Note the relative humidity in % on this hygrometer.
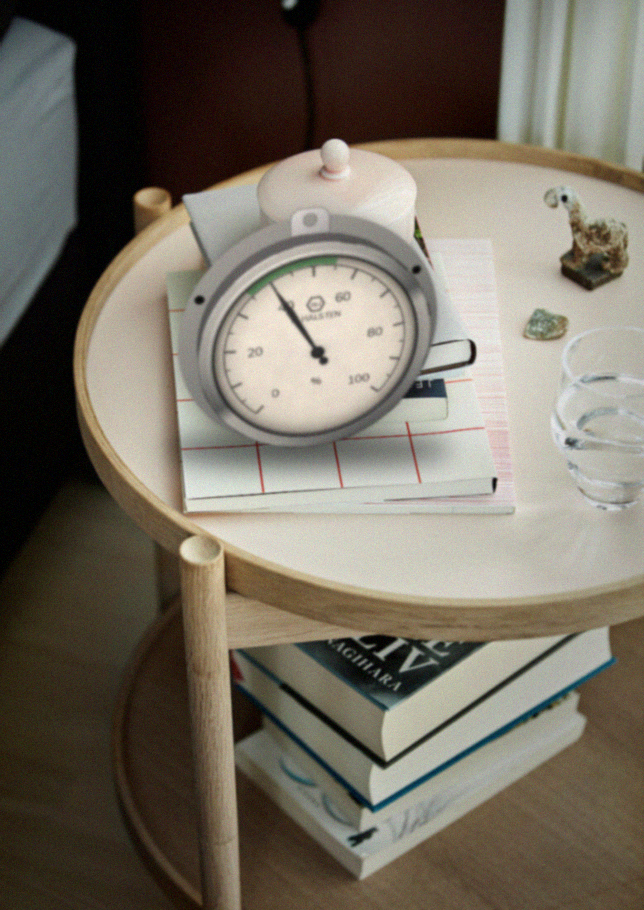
40 %
